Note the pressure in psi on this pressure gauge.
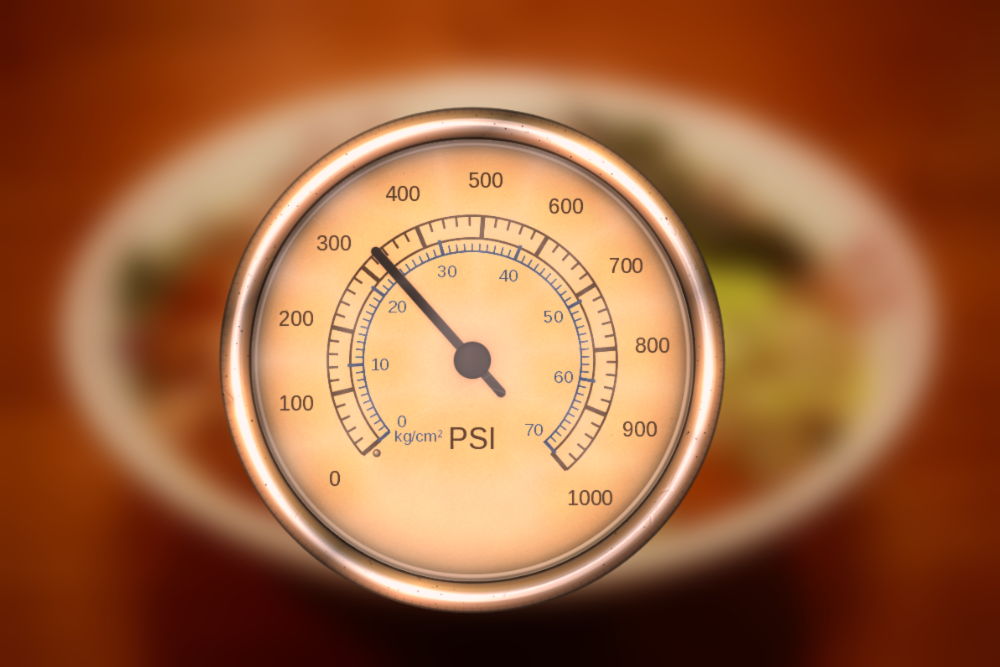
330 psi
